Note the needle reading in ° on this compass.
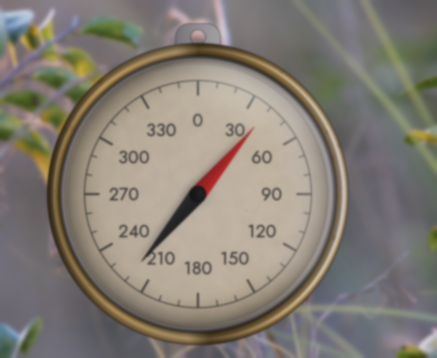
40 °
